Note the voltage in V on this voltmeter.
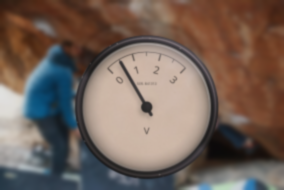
0.5 V
